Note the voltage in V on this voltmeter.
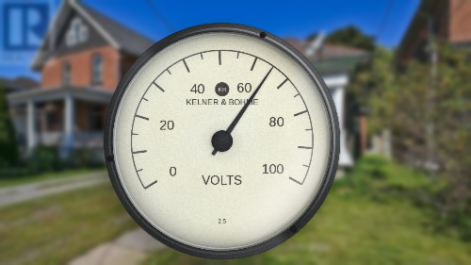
65 V
